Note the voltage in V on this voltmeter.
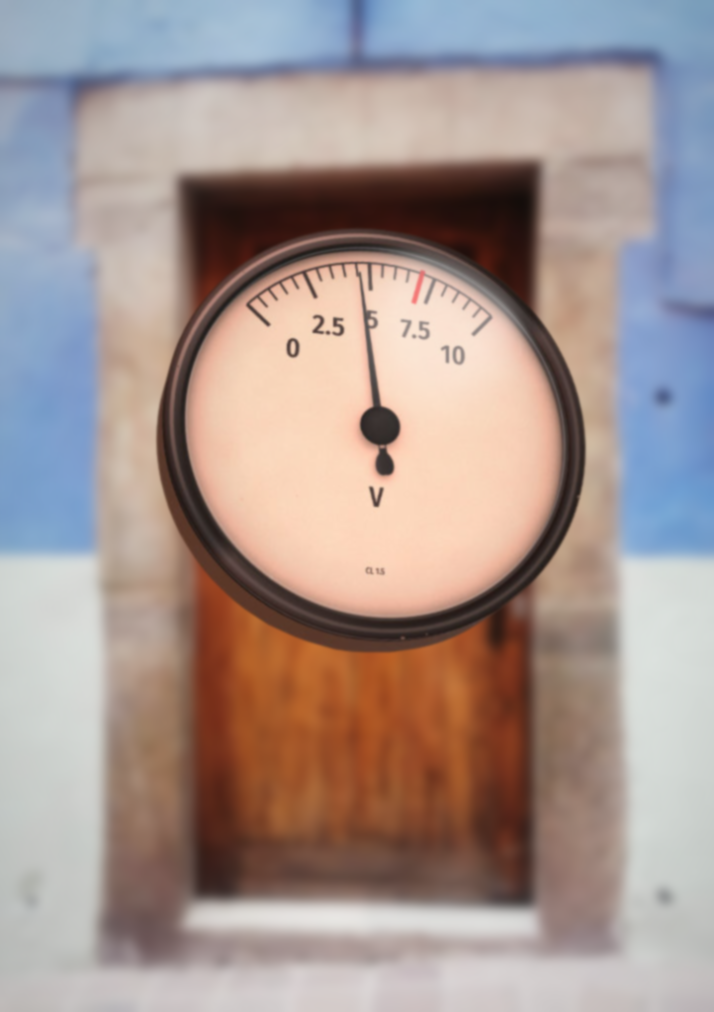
4.5 V
